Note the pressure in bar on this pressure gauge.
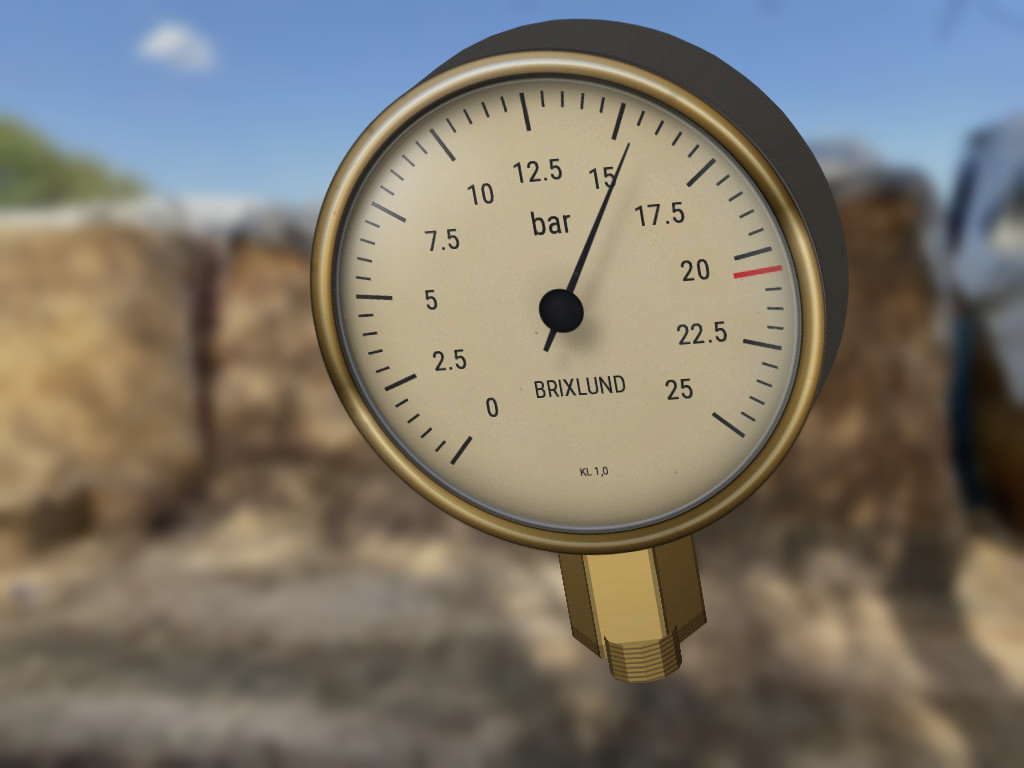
15.5 bar
